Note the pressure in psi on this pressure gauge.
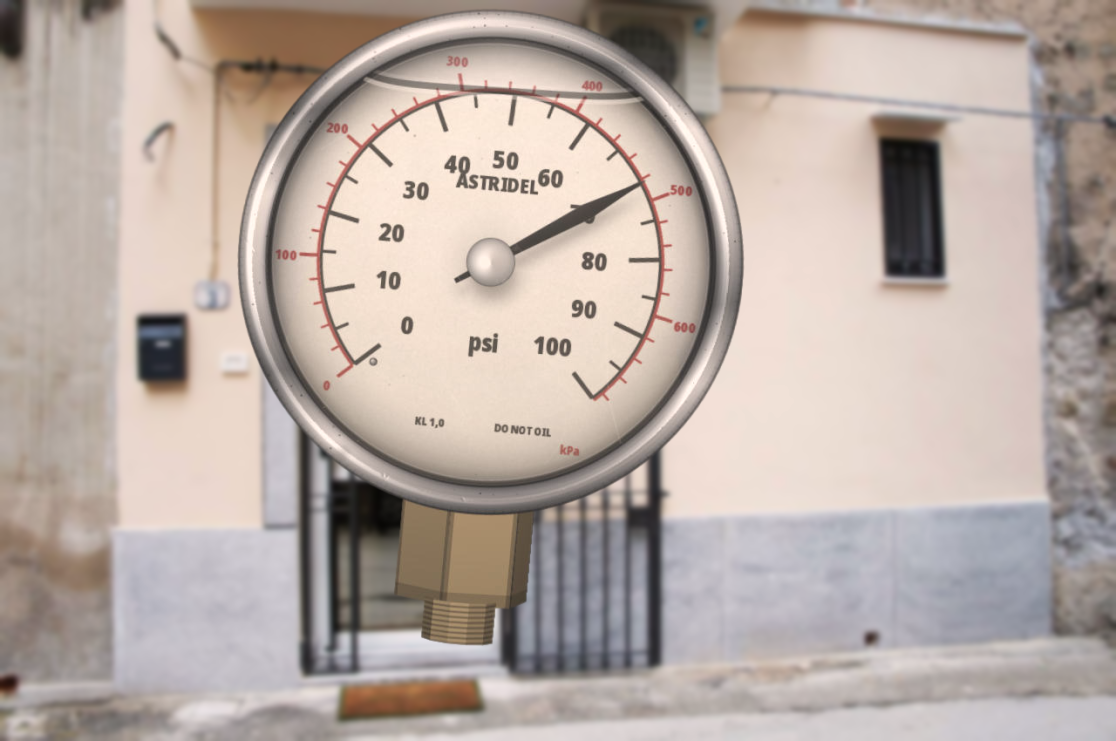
70 psi
